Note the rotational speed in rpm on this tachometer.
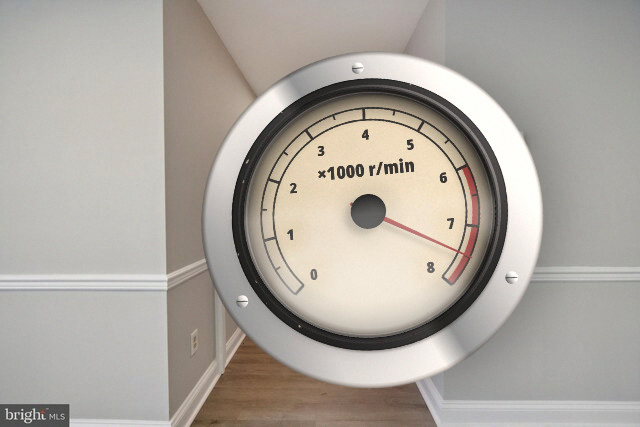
7500 rpm
